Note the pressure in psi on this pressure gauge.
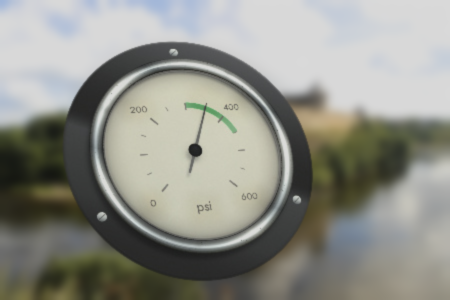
350 psi
